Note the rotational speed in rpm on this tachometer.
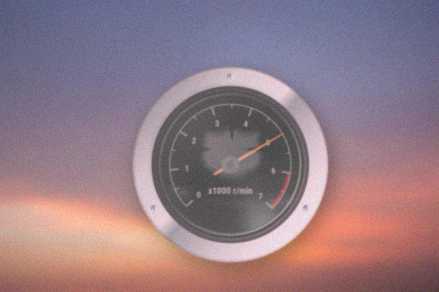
5000 rpm
